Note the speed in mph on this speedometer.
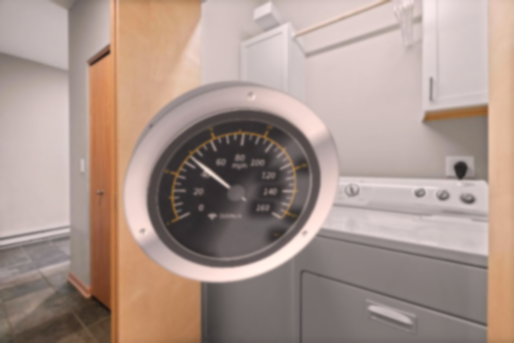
45 mph
